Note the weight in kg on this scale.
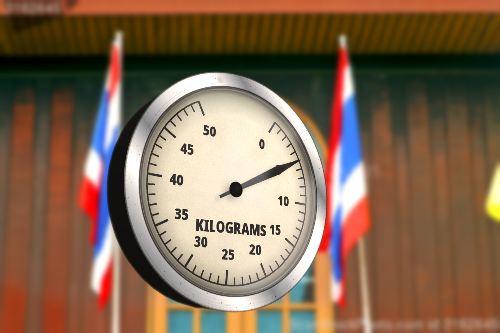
5 kg
